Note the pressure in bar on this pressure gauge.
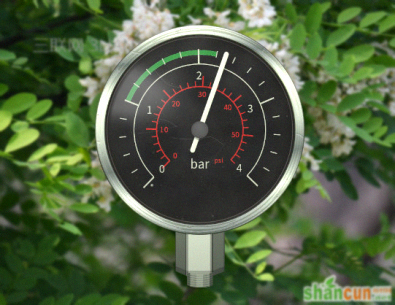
2.3 bar
